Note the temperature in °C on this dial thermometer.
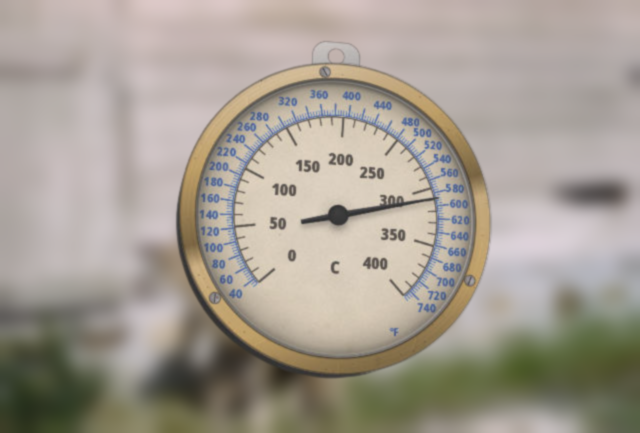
310 °C
